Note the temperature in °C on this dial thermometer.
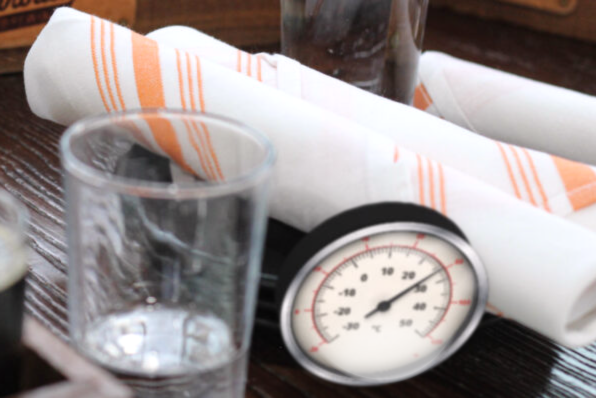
25 °C
